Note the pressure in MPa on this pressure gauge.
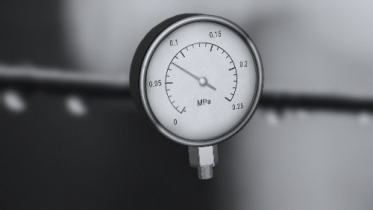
0.08 MPa
